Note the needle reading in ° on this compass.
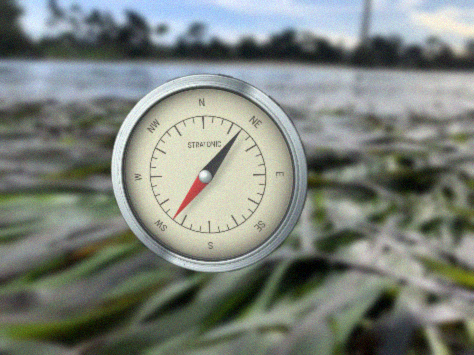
220 °
